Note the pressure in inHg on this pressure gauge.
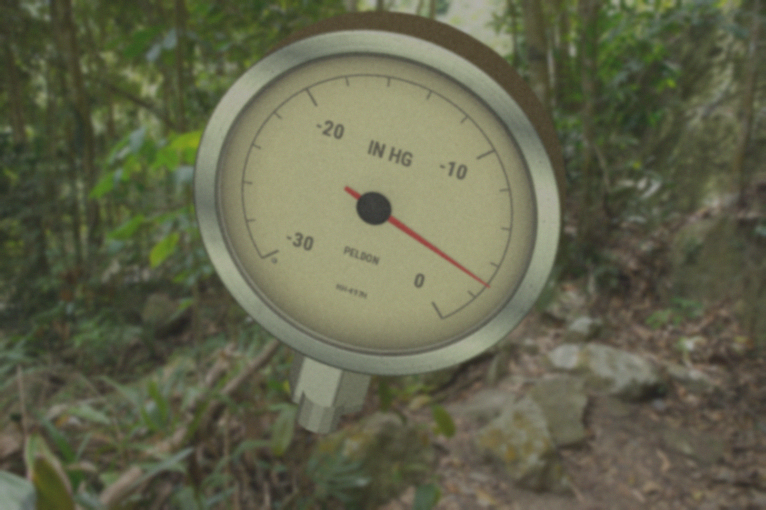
-3 inHg
